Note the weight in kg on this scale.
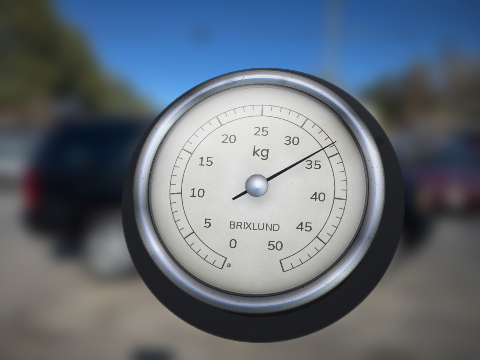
34 kg
